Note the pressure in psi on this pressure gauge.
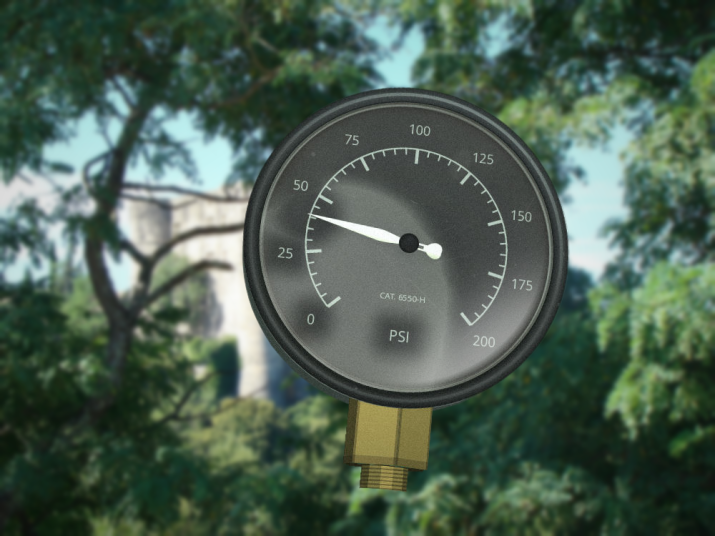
40 psi
